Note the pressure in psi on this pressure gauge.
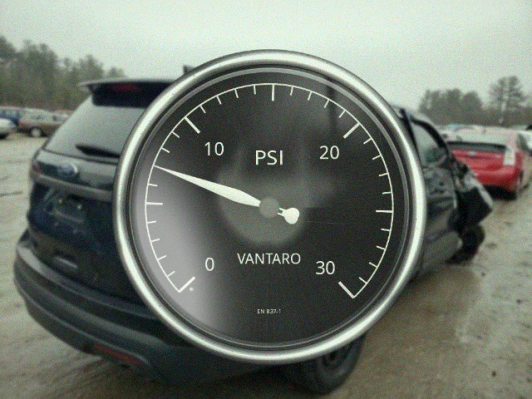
7 psi
